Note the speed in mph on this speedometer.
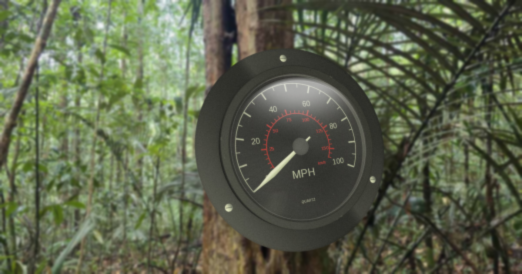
0 mph
